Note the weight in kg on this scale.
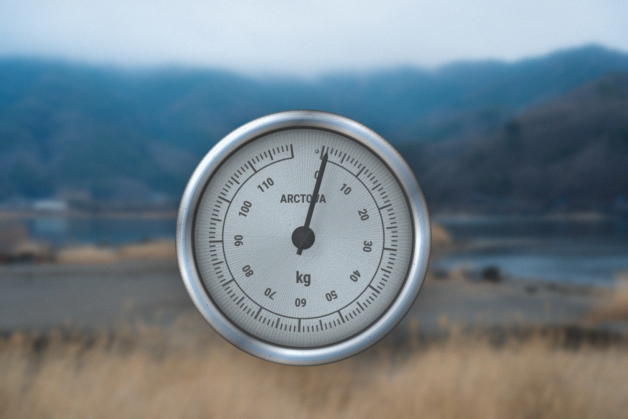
1 kg
